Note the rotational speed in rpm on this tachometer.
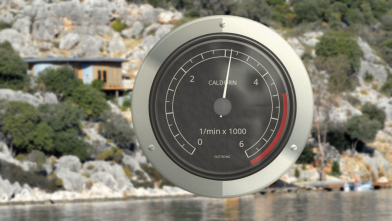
3125 rpm
